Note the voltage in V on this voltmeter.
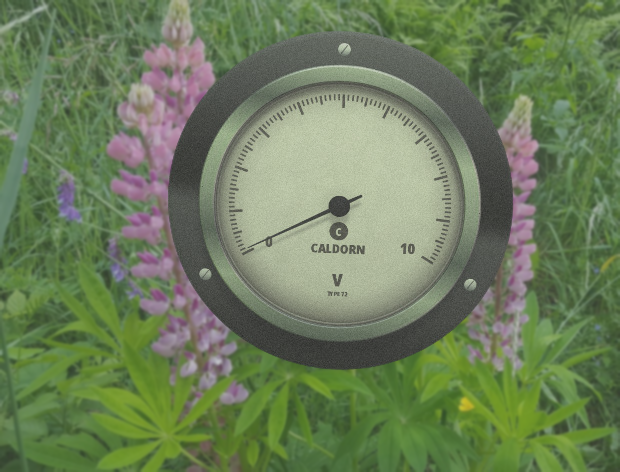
0.1 V
